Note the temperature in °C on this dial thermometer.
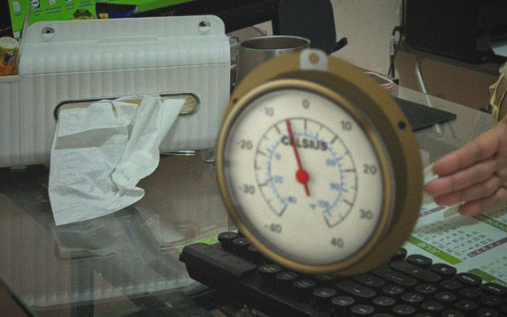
-5 °C
